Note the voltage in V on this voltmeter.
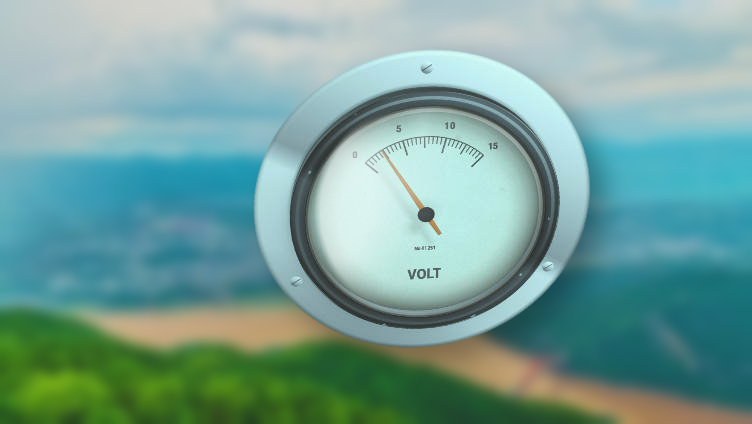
2.5 V
